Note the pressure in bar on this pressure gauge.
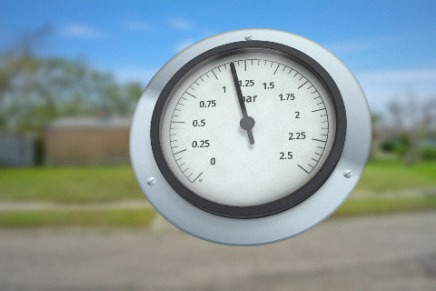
1.15 bar
